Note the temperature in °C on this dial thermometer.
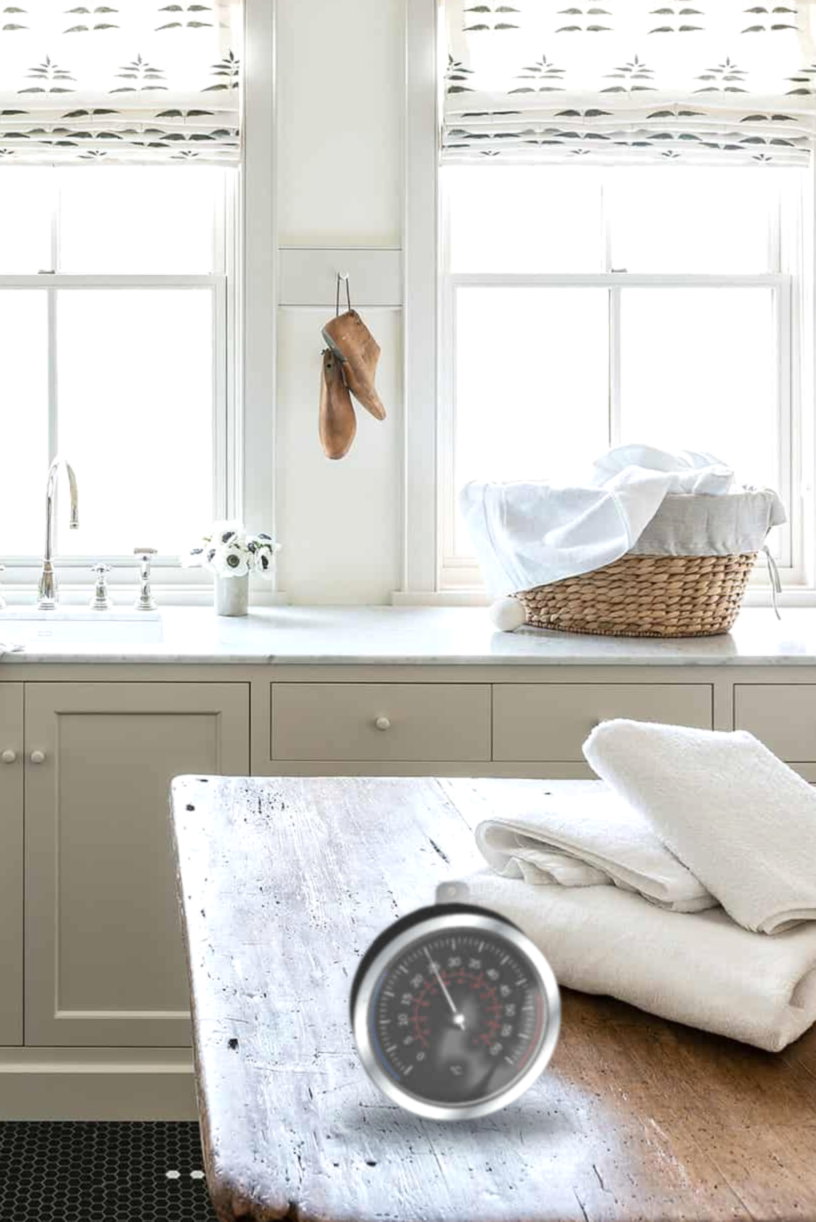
25 °C
